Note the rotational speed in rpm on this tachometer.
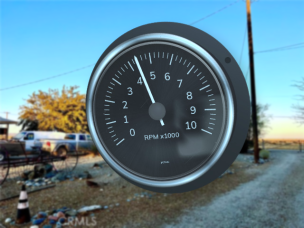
4400 rpm
